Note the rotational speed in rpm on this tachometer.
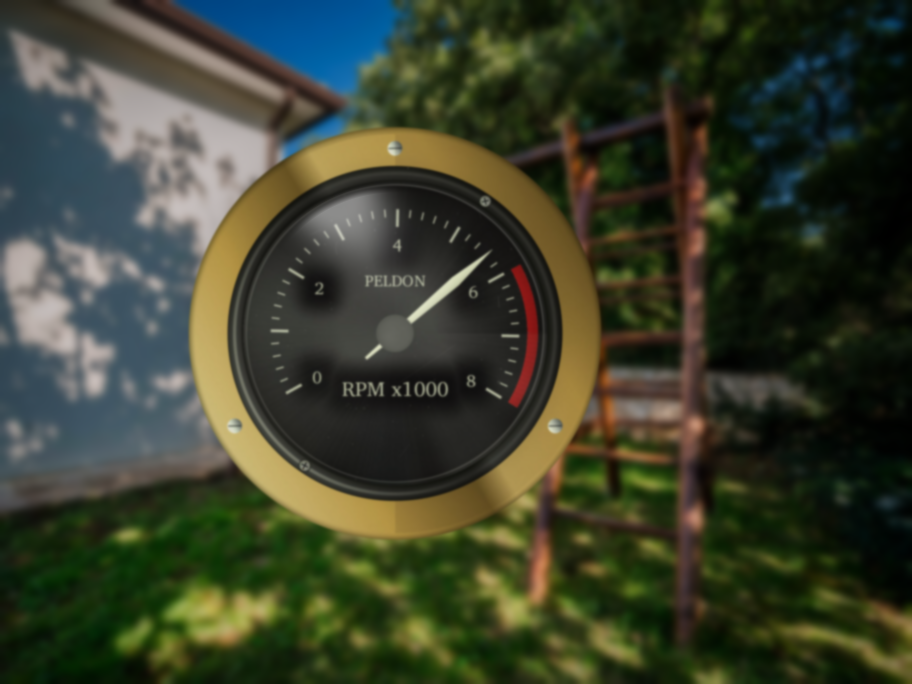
5600 rpm
